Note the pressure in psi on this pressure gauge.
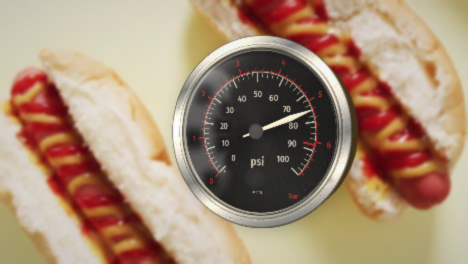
76 psi
